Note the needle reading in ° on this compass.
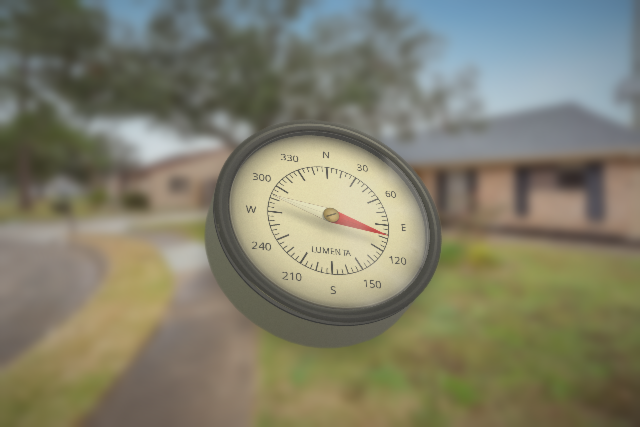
105 °
